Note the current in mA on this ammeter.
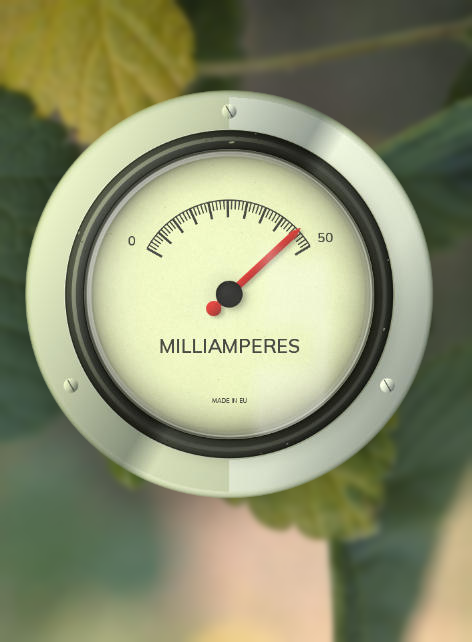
45 mA
